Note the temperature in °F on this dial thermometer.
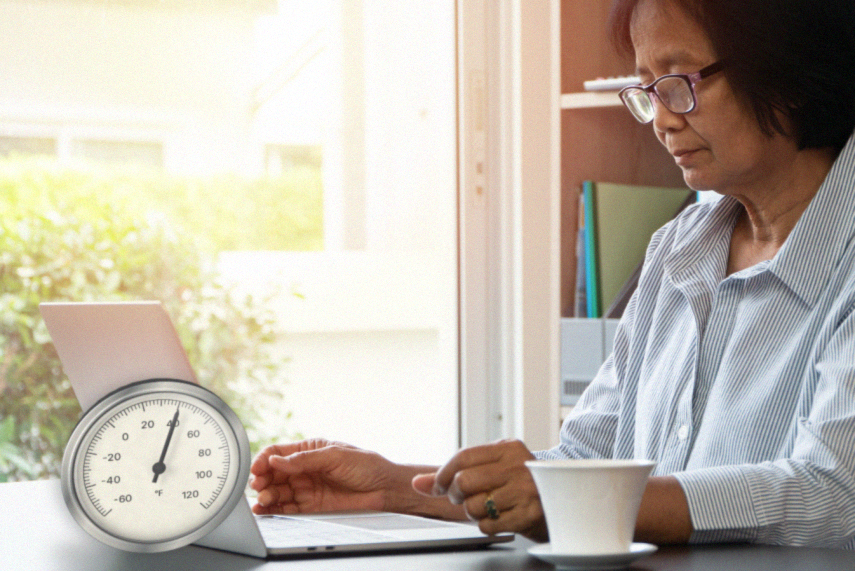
40 °F
